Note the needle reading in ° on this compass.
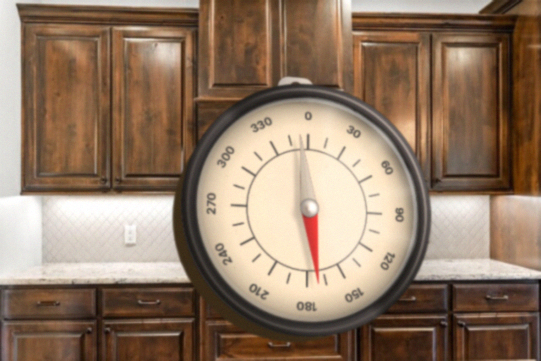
172.5 °
